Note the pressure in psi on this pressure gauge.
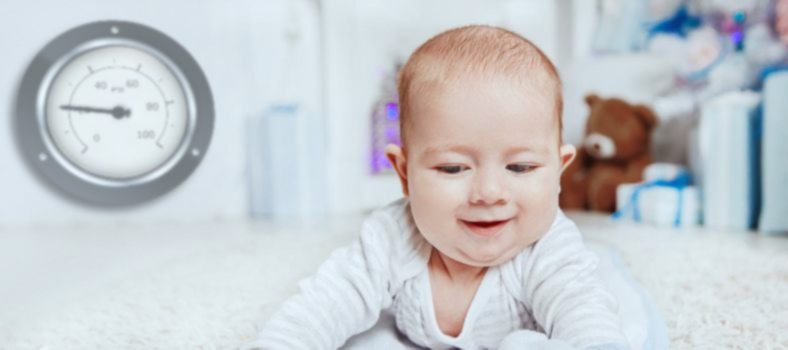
20 psi
